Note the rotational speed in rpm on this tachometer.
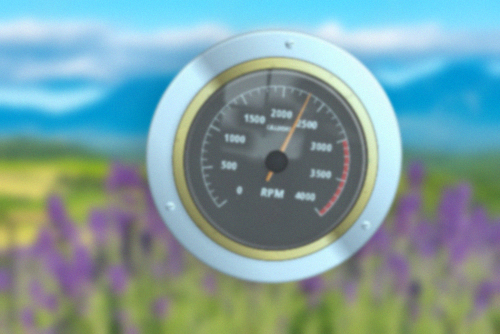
2300 rpm
